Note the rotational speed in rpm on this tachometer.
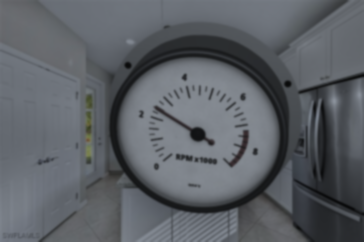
2500 rpm
